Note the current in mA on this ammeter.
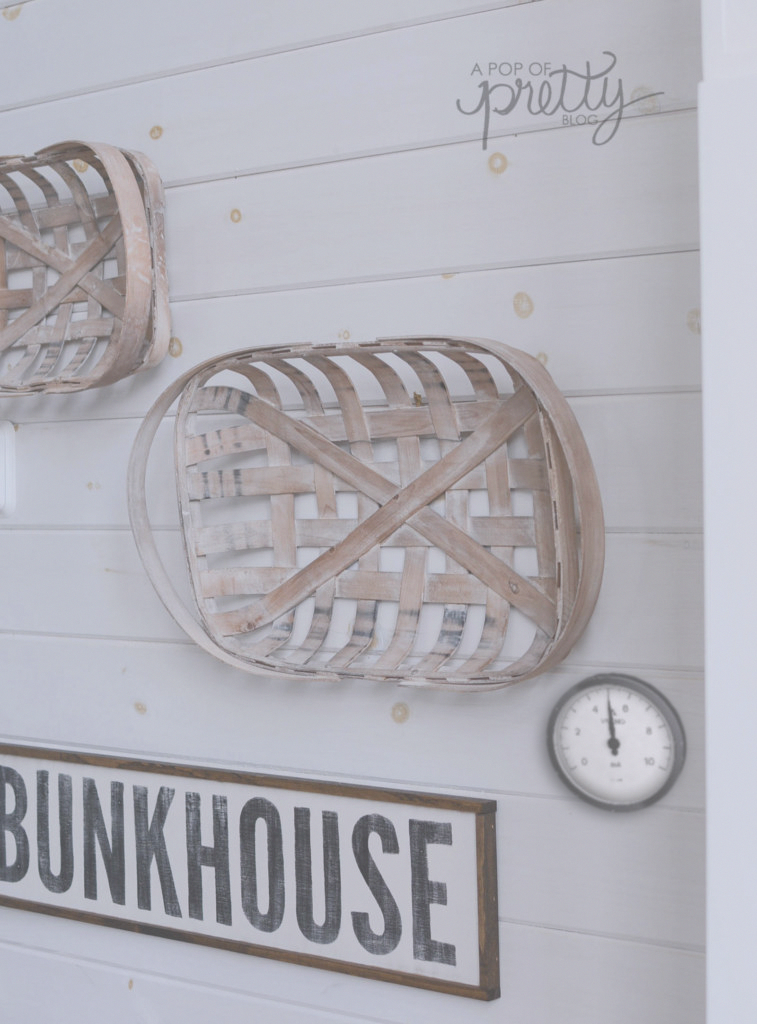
5 mA
